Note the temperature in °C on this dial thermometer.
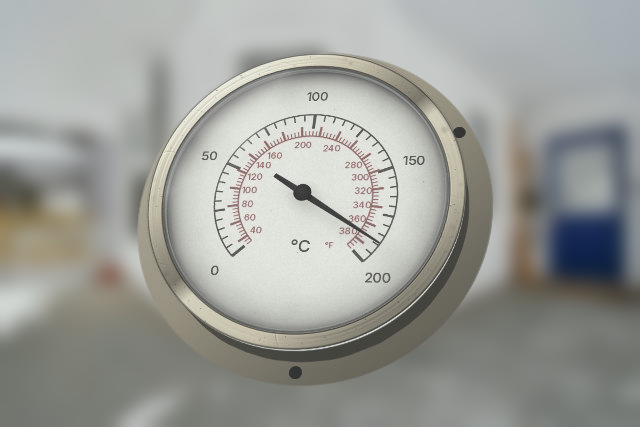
190 °C
